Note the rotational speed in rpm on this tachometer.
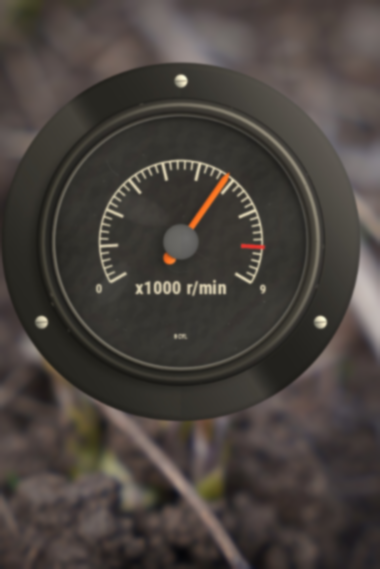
5800 rpm
